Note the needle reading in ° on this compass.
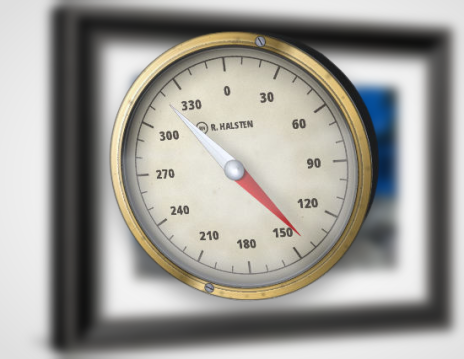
140 °
